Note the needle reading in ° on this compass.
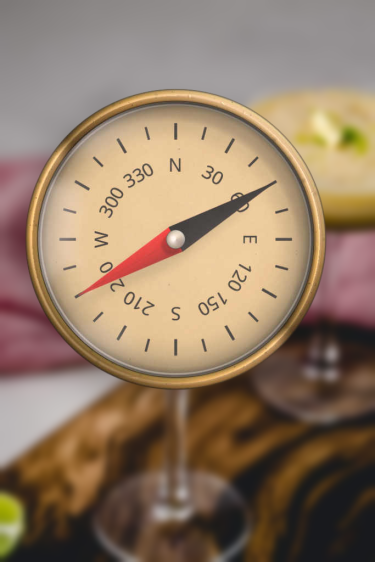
240 °
